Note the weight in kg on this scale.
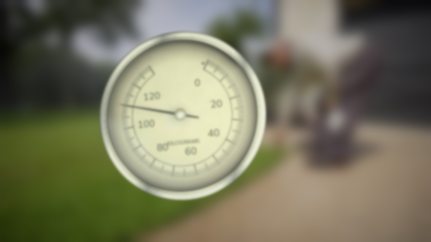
110 kg
